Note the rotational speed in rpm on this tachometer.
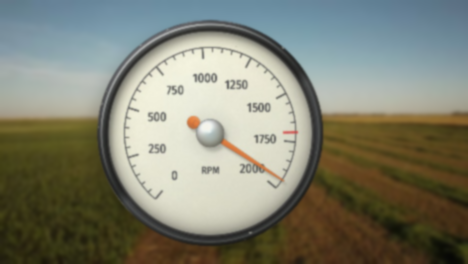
1950 rpm
